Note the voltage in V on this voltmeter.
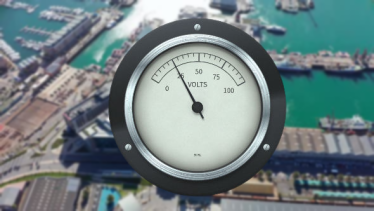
25 V
